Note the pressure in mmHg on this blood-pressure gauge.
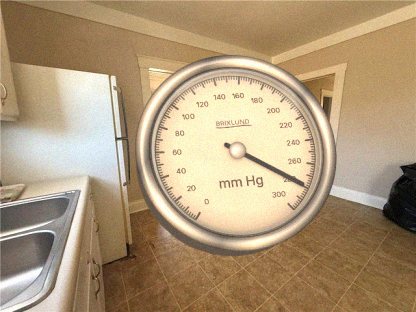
280 mmHg
